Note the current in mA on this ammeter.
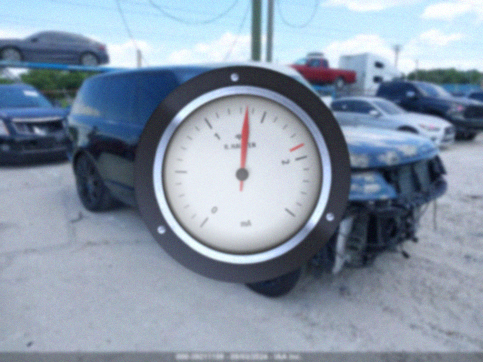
1.35 mA
